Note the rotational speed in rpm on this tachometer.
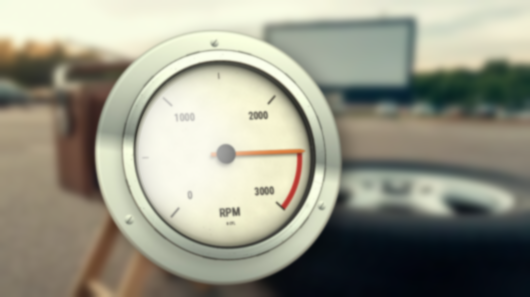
2500 rpm
